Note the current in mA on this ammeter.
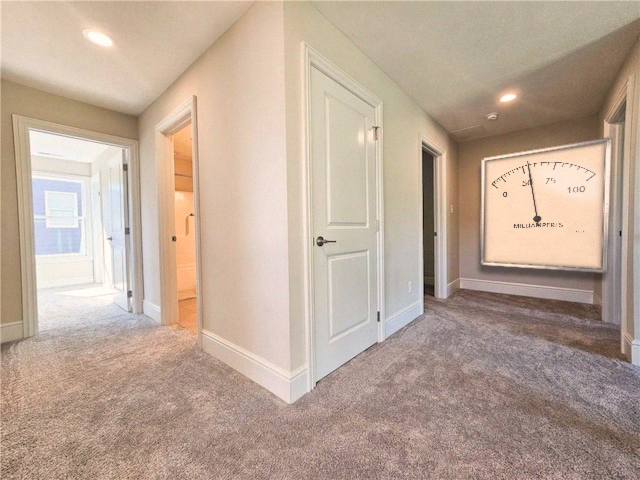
55 mA
